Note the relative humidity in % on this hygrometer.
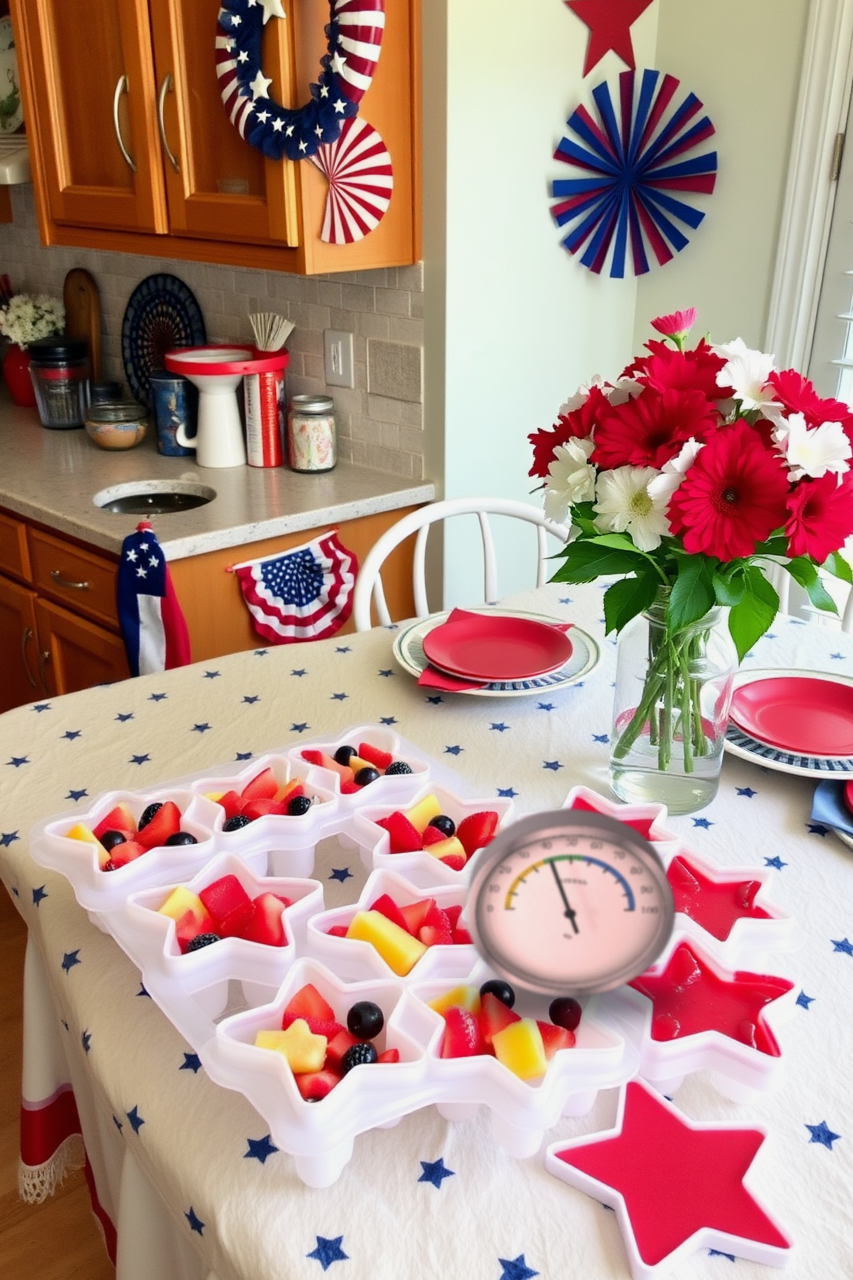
40 %
